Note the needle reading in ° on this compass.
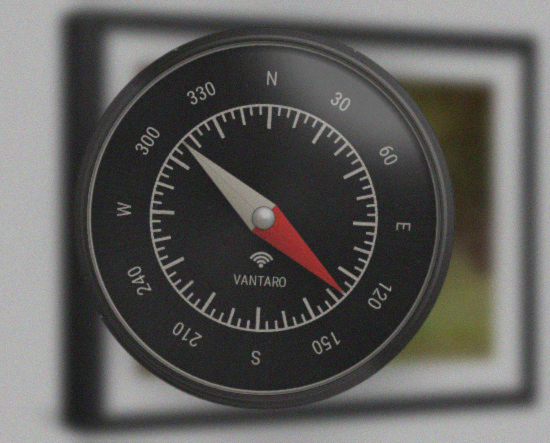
130 °
